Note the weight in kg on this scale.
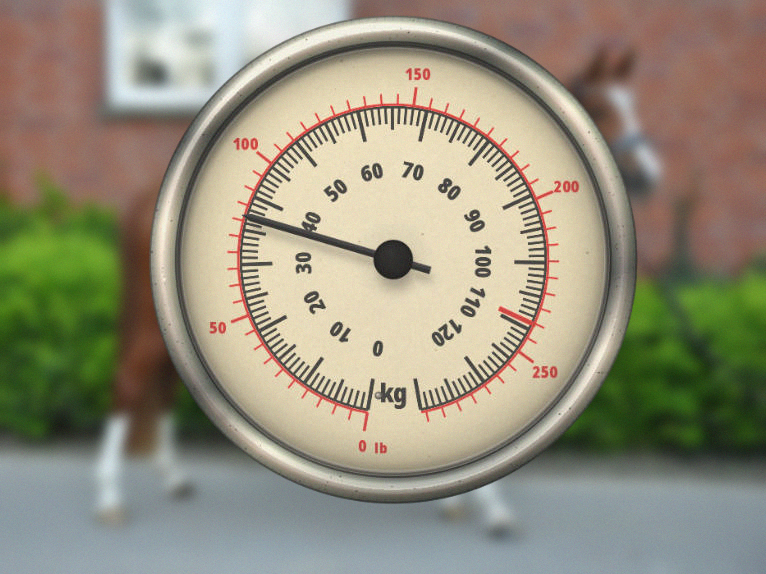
37 kg
